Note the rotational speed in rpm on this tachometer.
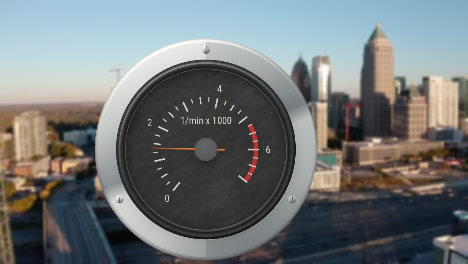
1375 rpm
